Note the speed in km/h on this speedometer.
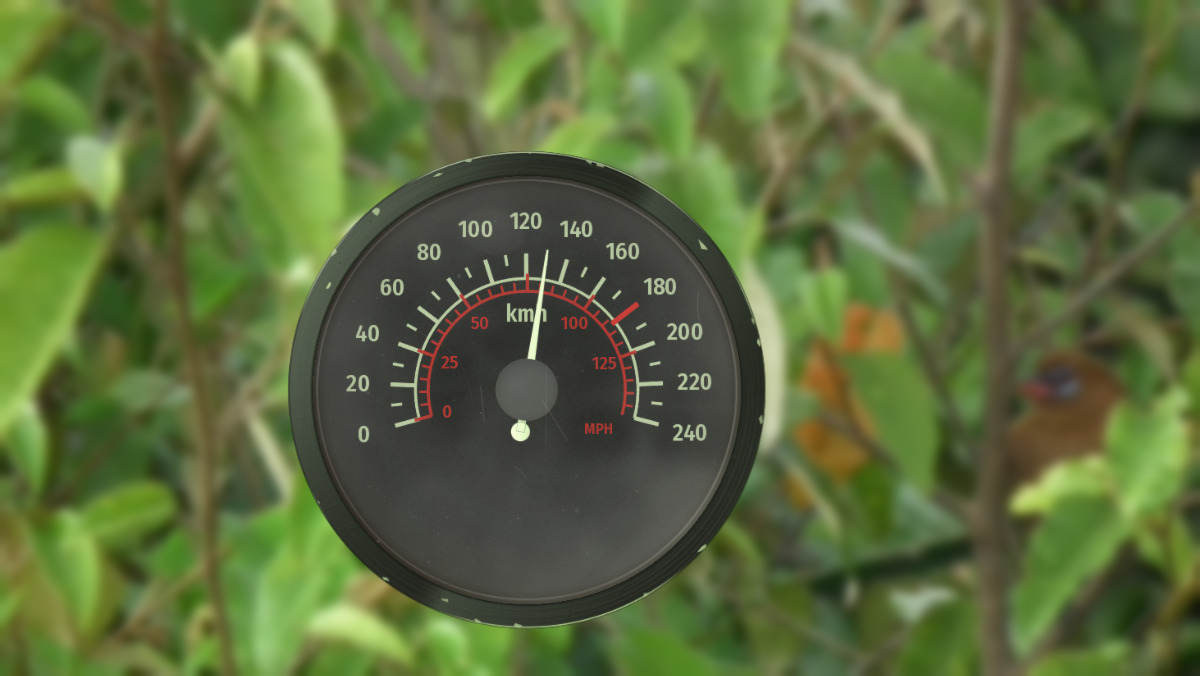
130 km/h
